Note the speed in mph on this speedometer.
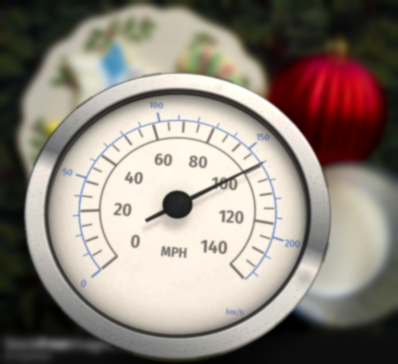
100 mph
